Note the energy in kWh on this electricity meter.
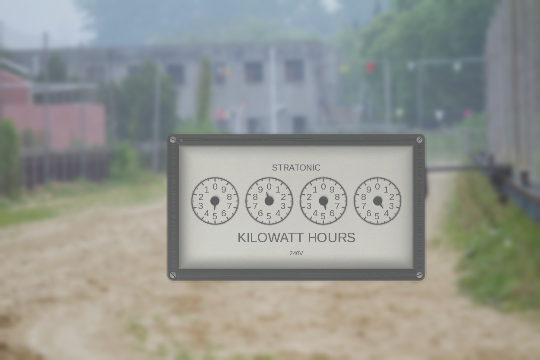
4954 kWh
